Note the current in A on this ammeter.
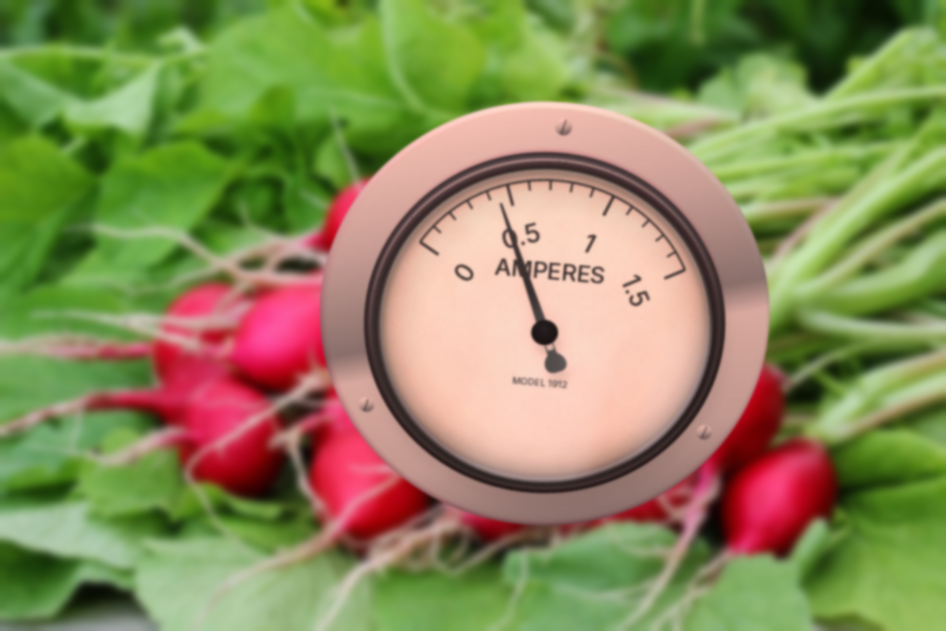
0.45 A
